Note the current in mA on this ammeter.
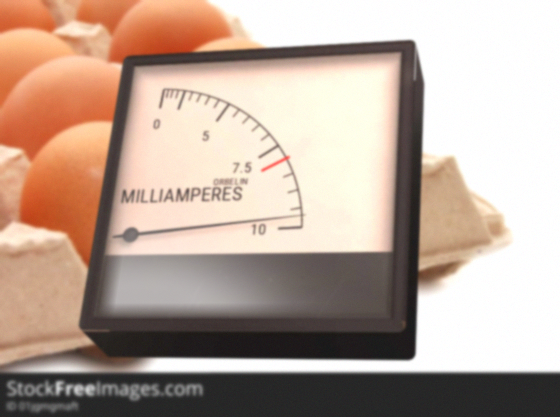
9.75 mA
